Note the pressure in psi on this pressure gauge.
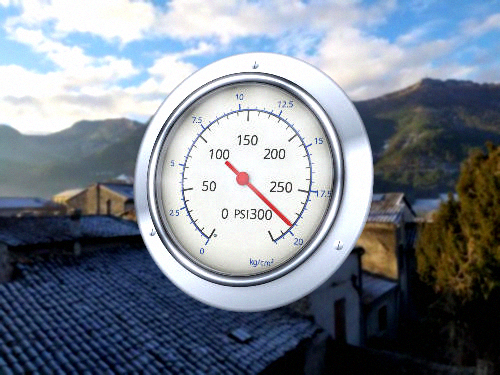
280 psi
